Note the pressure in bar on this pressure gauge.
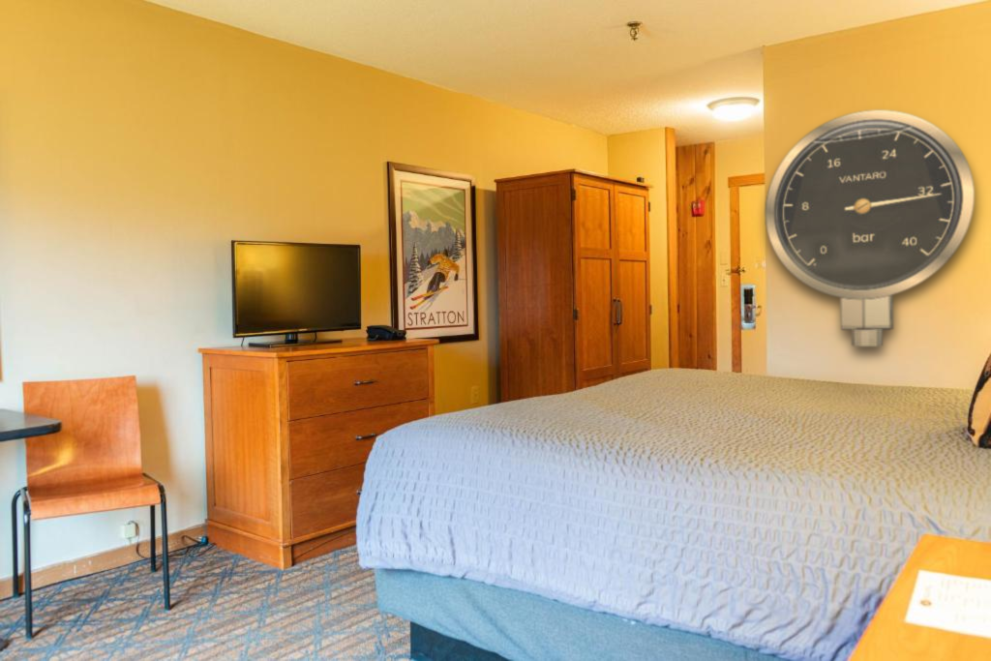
33 bar
